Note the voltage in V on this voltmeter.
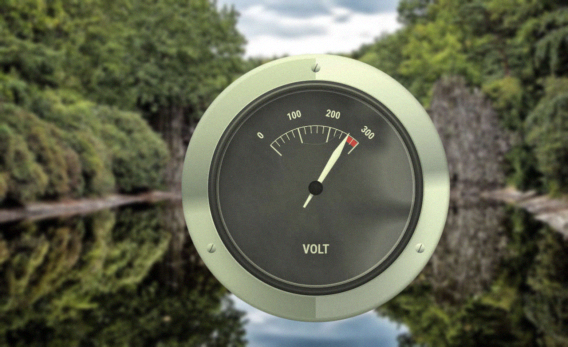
260 V
